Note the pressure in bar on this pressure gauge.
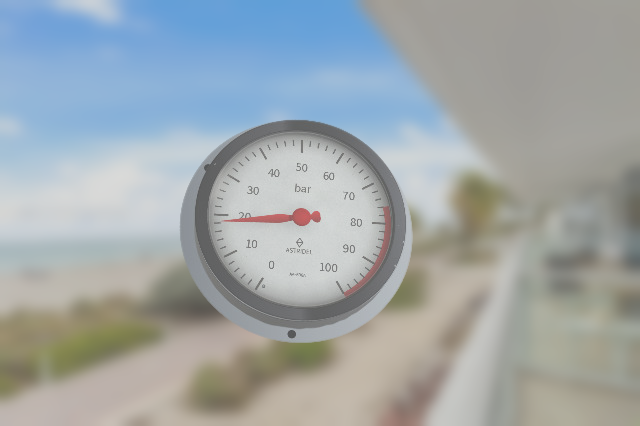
18 bar
